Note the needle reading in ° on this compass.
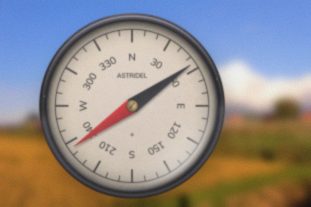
235 °
